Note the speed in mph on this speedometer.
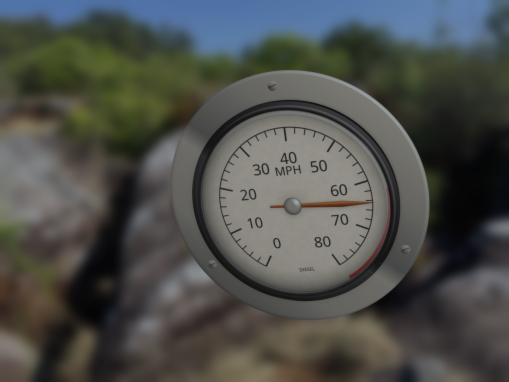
64 mph
